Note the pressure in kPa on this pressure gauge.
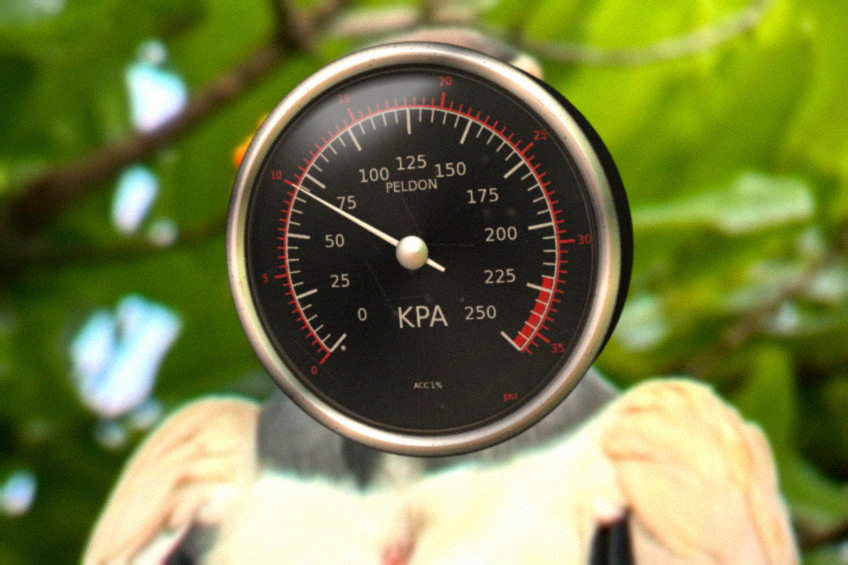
70 kPa
